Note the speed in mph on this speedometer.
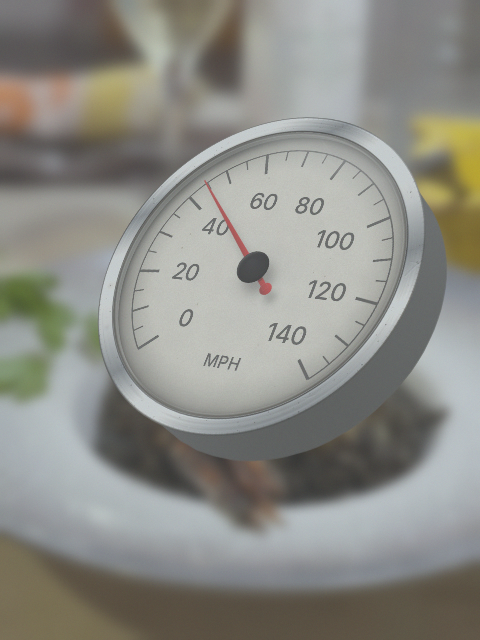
45 mph
